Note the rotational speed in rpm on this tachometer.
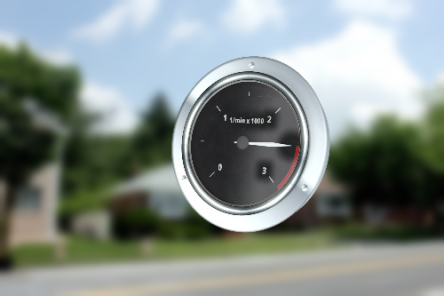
2500 rpm
